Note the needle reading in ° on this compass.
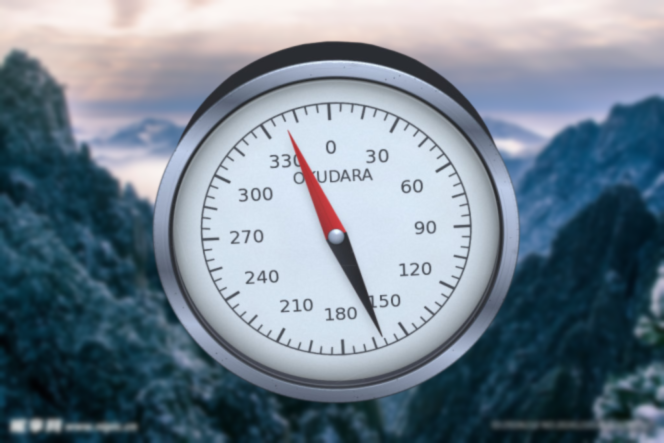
340 °
